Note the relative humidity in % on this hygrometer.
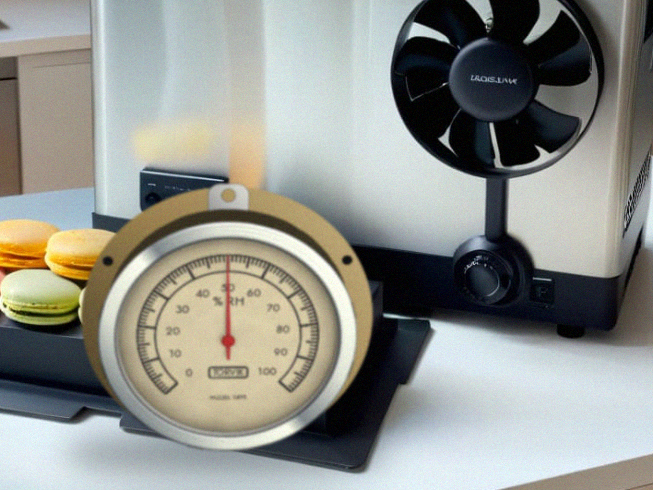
50 %
